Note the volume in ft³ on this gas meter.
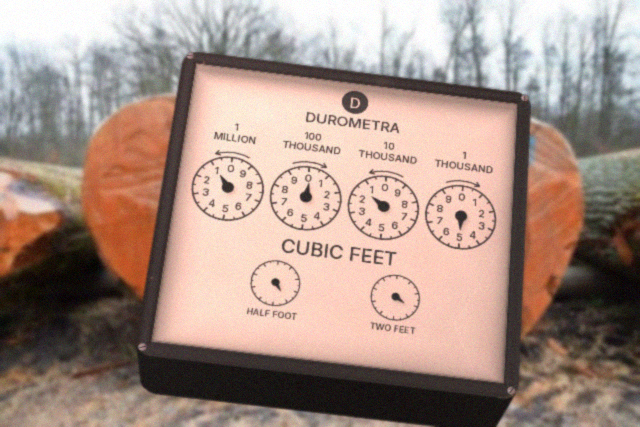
101500 ft³
